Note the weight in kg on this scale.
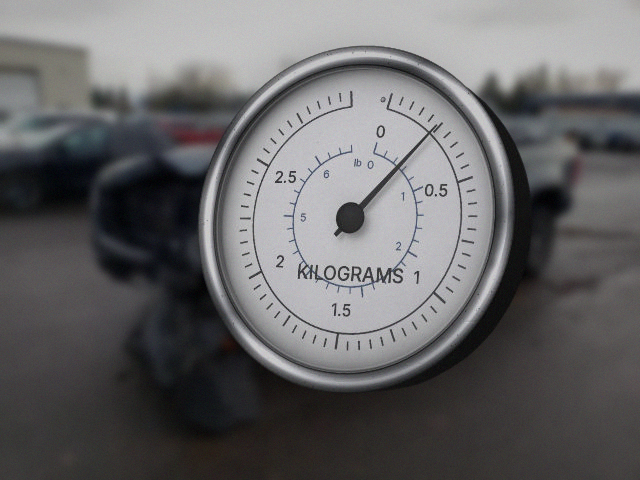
0.25 kg
